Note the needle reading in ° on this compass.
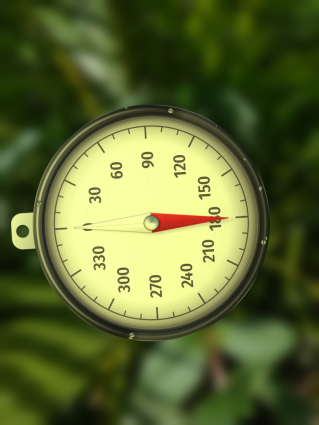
180 °
